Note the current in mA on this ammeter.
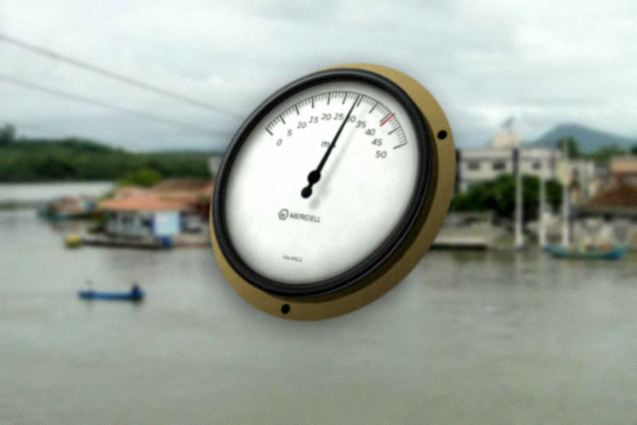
30 mA
